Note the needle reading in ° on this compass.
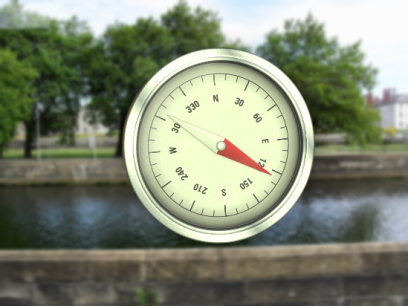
125 °
